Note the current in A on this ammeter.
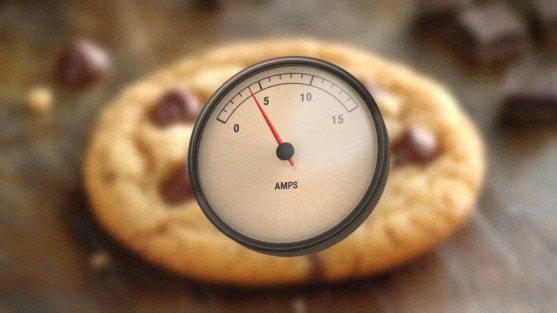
4 A
